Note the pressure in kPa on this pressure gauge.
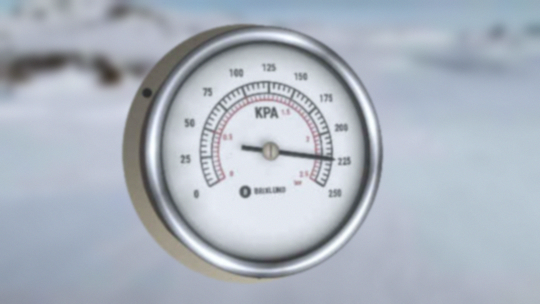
225 kPa
